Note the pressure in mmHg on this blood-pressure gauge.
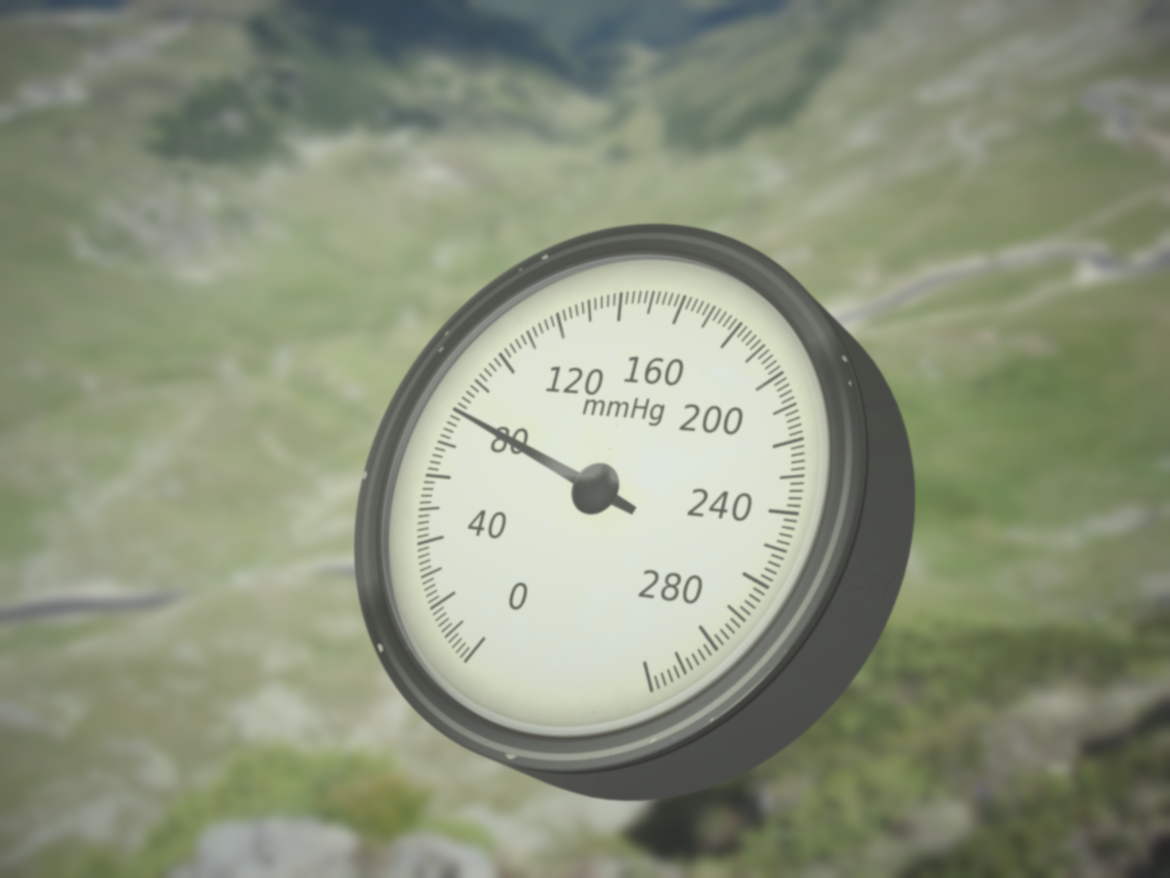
80 mmHg
